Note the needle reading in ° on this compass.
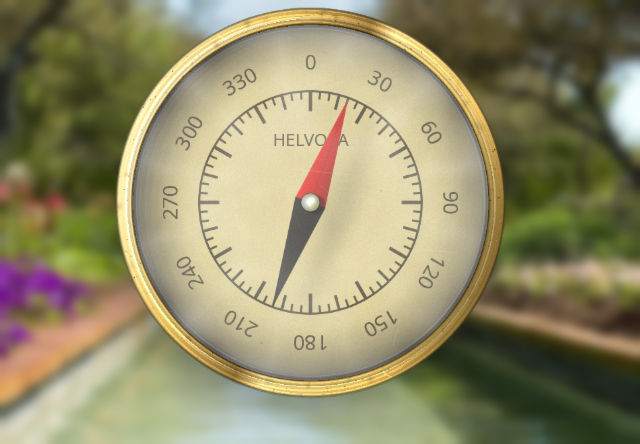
20 °
